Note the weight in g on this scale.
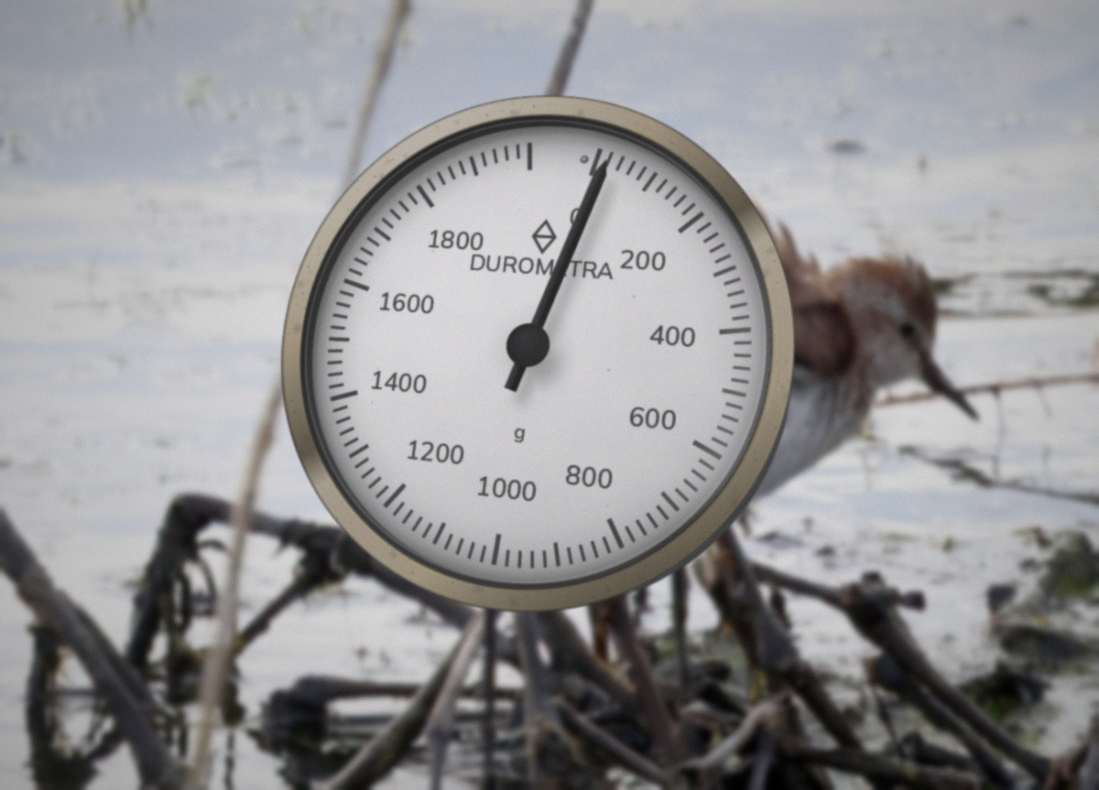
20 g
